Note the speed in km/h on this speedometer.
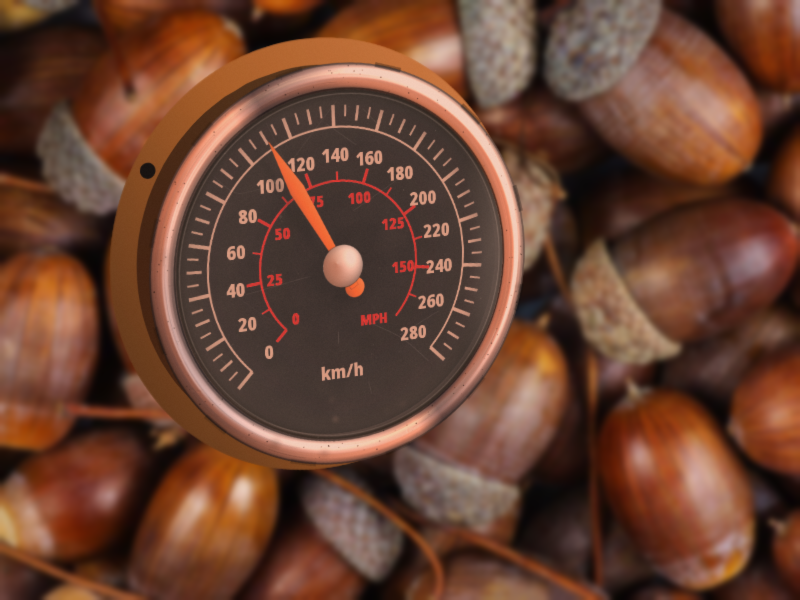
110 km/h
